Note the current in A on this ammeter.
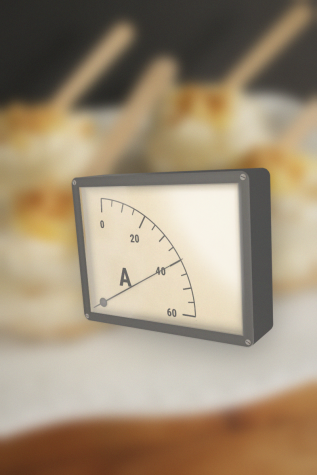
40 A
